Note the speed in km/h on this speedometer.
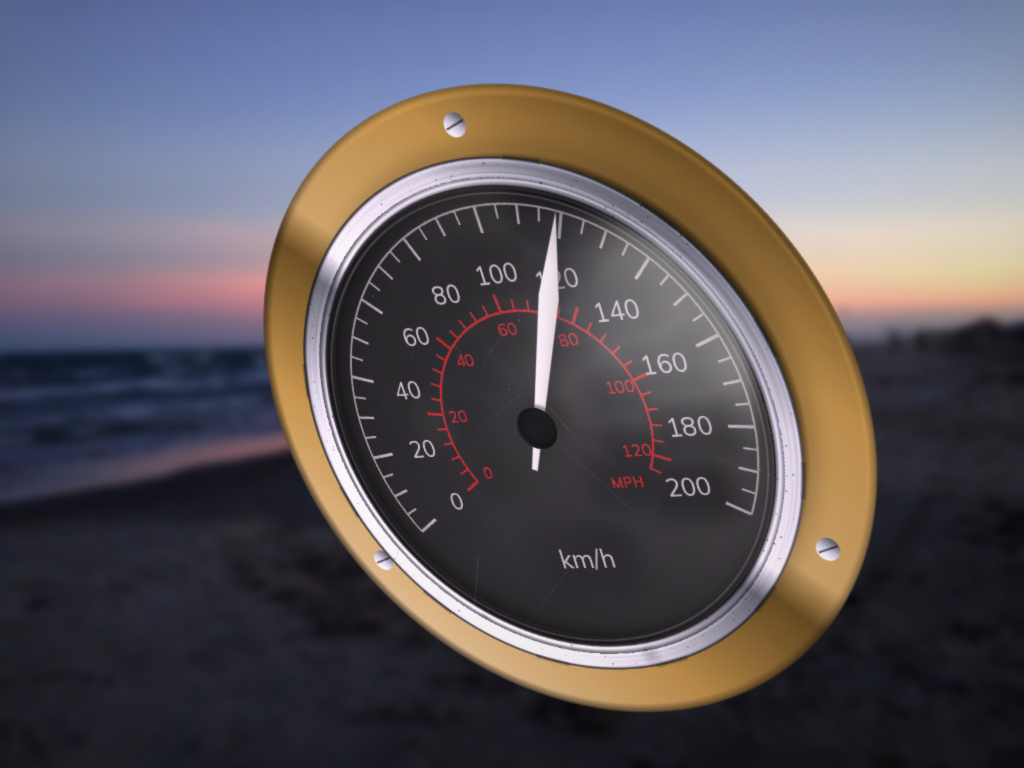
120 km/h
